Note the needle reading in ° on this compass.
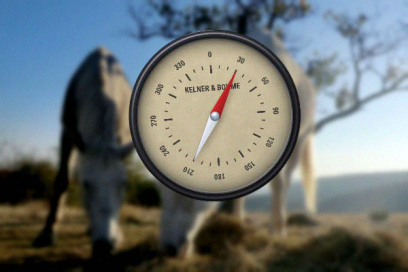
30 °
